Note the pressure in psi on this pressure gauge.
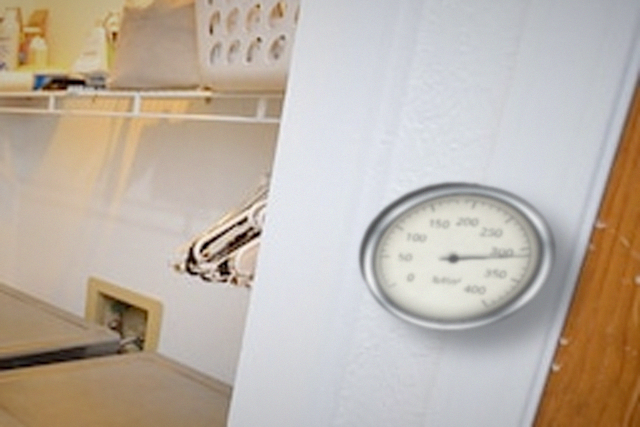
310 psi
